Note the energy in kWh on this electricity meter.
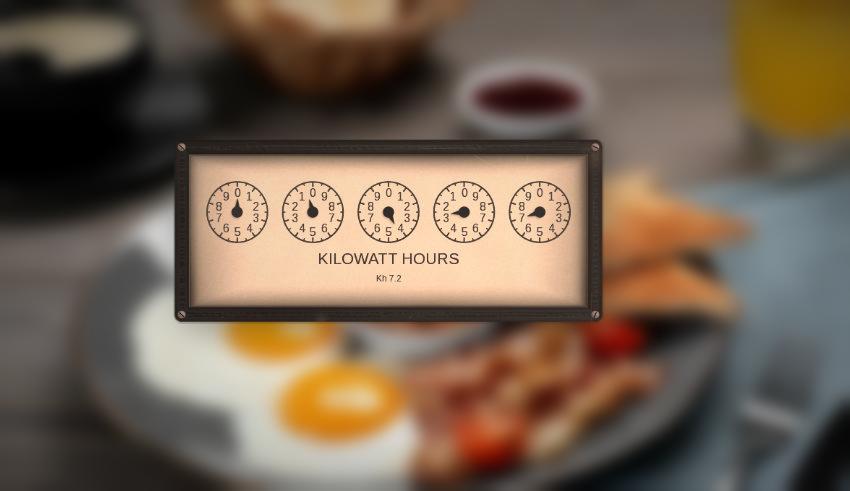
427 kWh
